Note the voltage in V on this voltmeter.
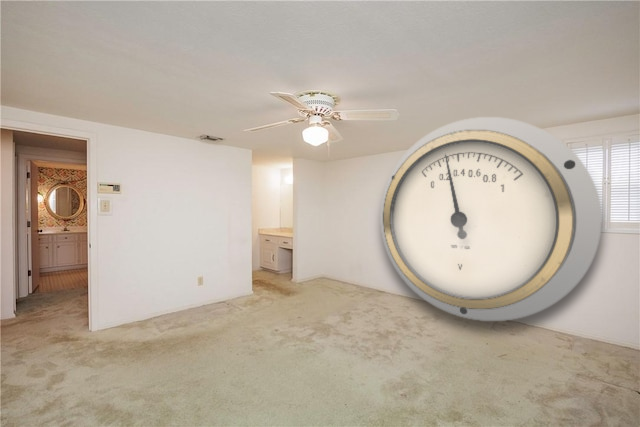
0.3 V
